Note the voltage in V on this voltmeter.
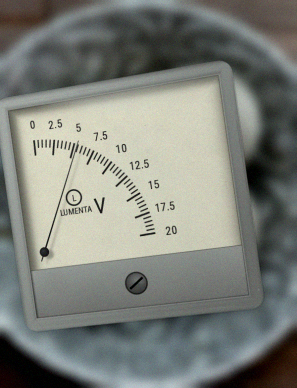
5.5 V
